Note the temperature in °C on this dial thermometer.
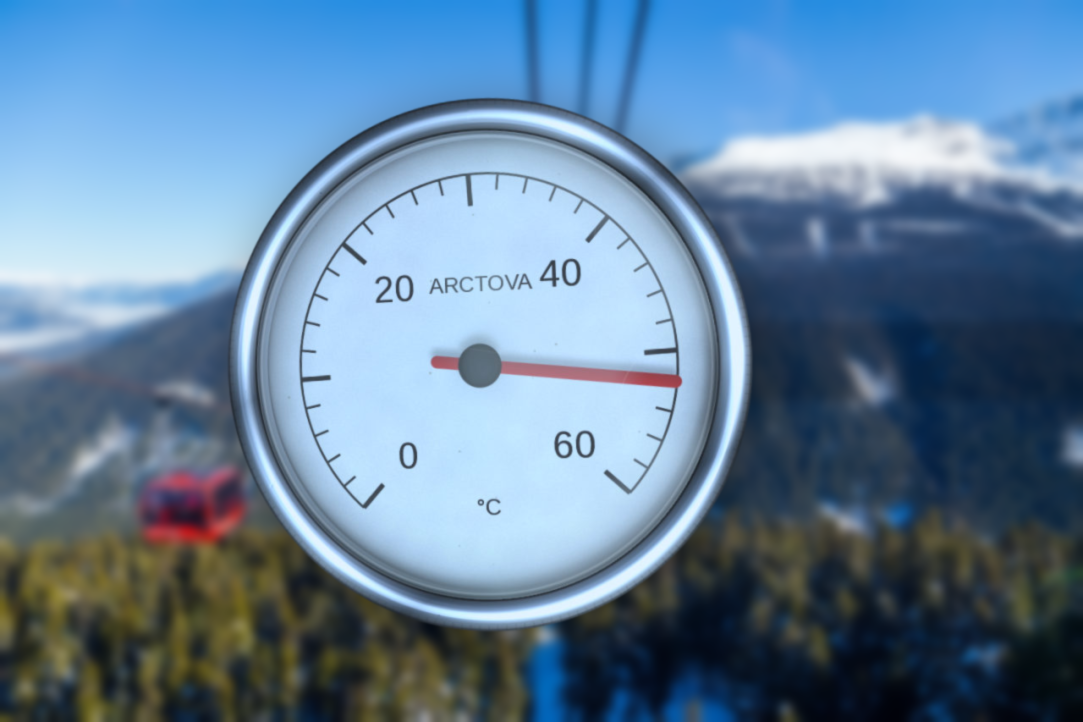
52 °C
